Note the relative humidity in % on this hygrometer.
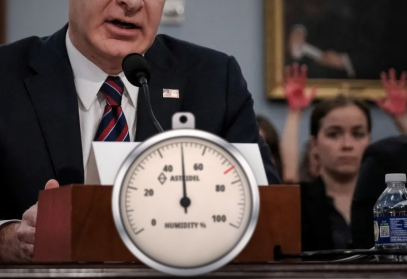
50 %
